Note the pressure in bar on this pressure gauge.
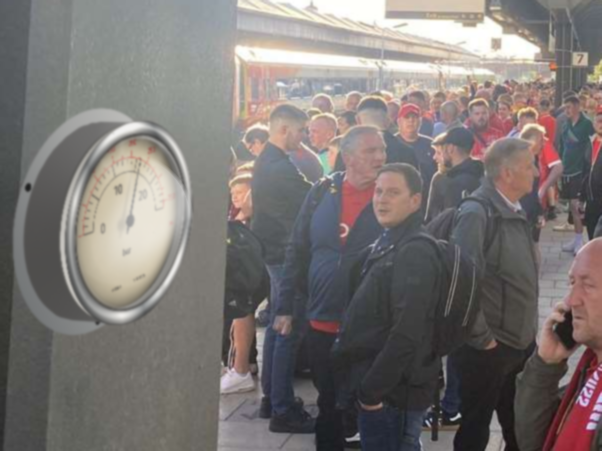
15 bar
